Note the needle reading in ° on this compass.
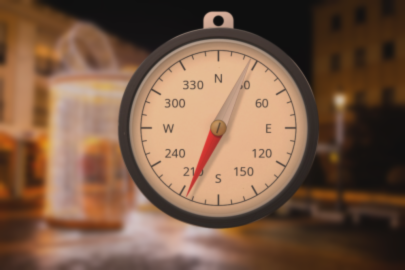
205 °
